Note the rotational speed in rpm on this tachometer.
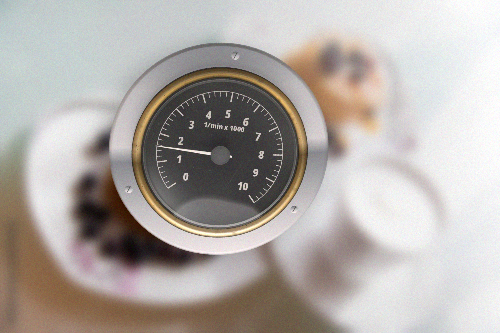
1600 rpm
